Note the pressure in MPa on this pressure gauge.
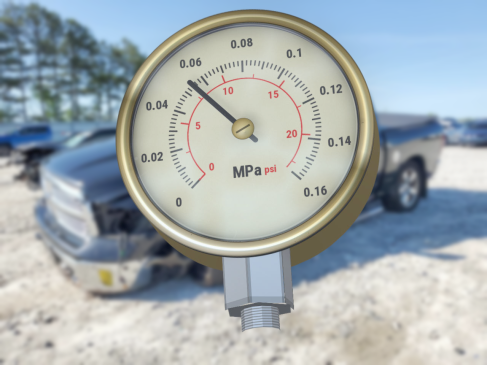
0.054 MPa
